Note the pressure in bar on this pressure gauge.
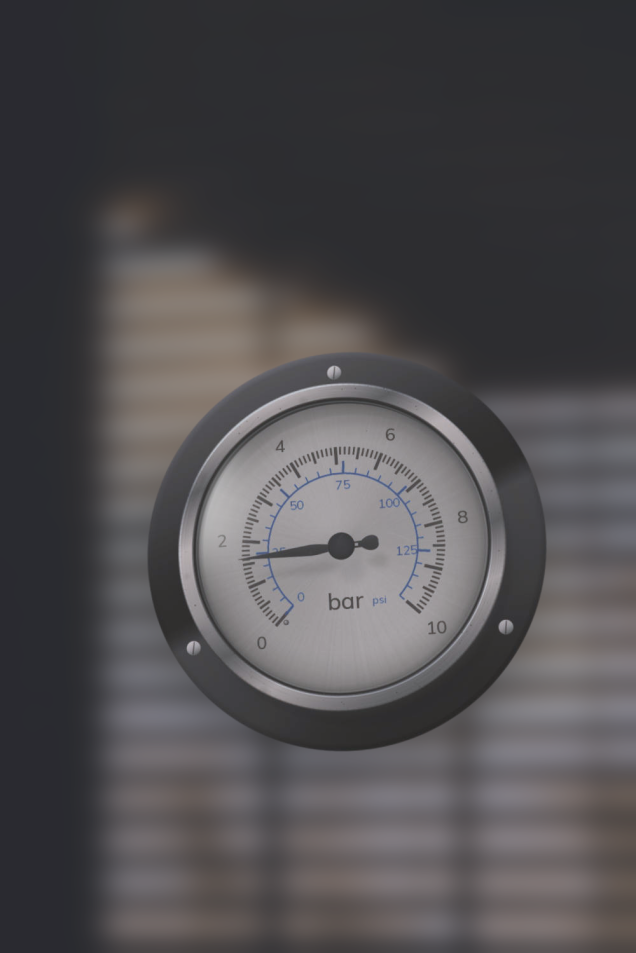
1.6 bar
